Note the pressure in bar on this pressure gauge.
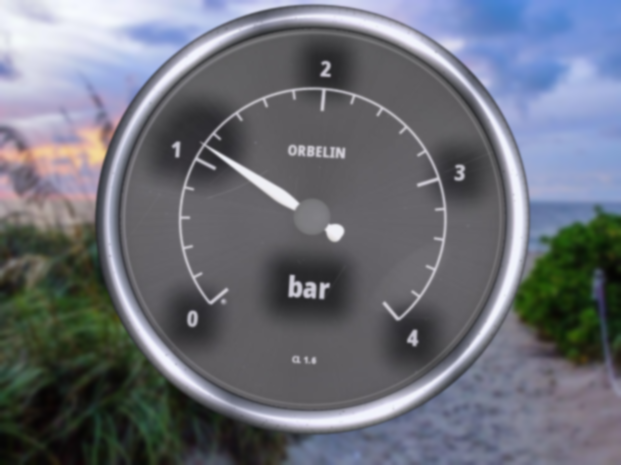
1.1 bar
